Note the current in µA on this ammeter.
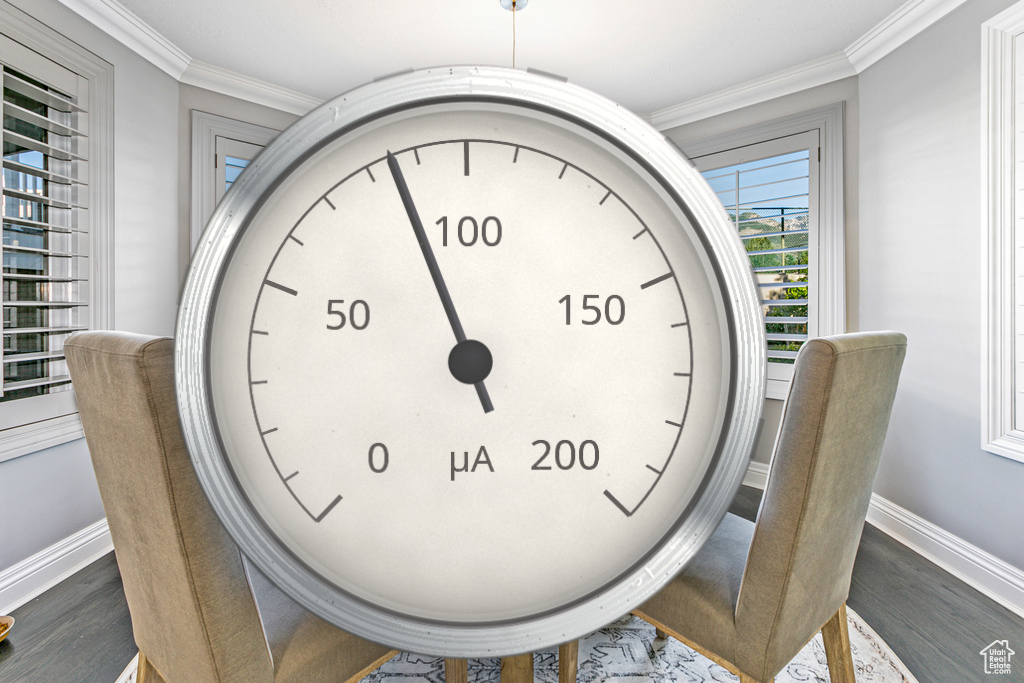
85 µA
